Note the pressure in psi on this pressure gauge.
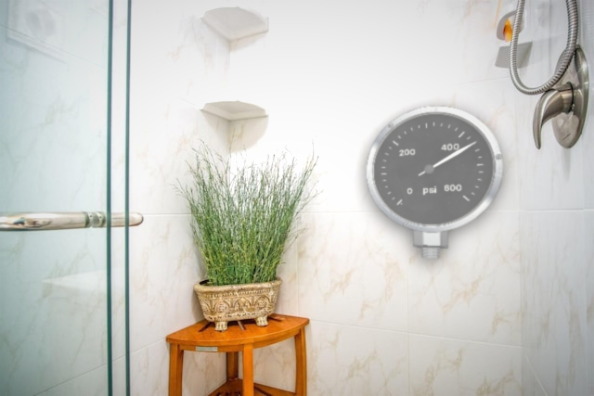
440 psi
